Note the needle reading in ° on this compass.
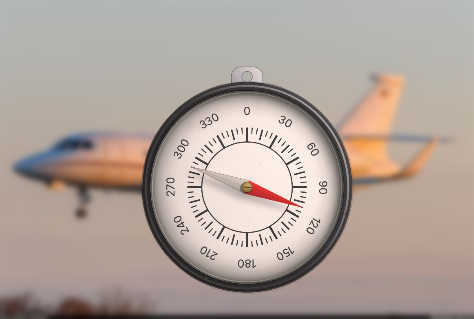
110 °
